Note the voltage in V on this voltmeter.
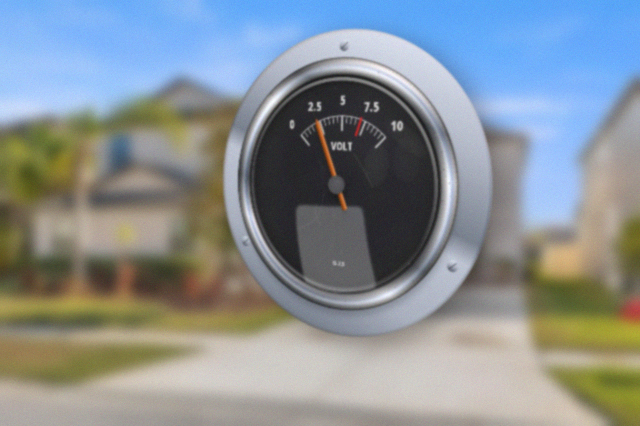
2.5 V
